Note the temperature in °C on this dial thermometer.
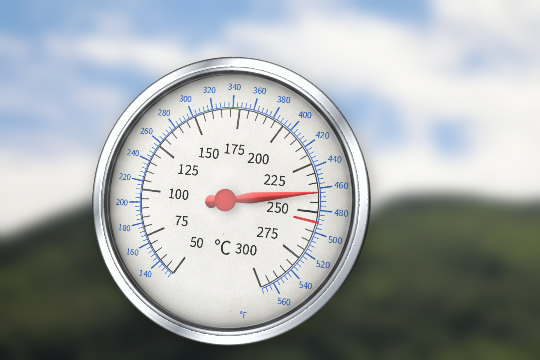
240 °C
